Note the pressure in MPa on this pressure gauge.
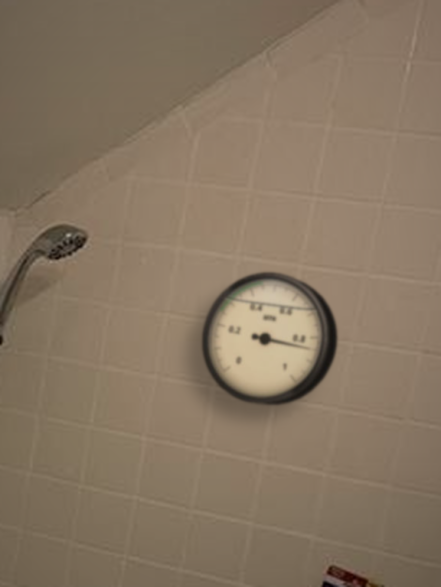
0.85 MPa
